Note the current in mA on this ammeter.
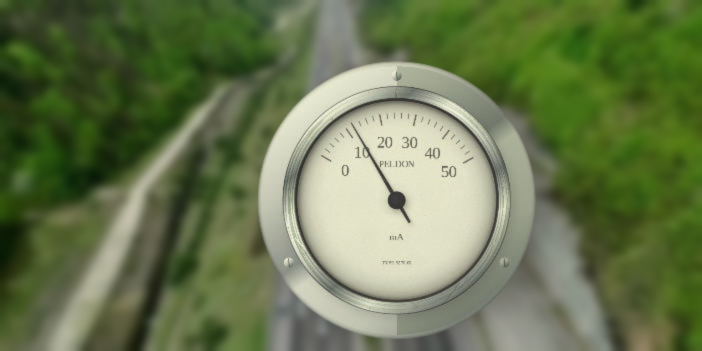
12 mA
